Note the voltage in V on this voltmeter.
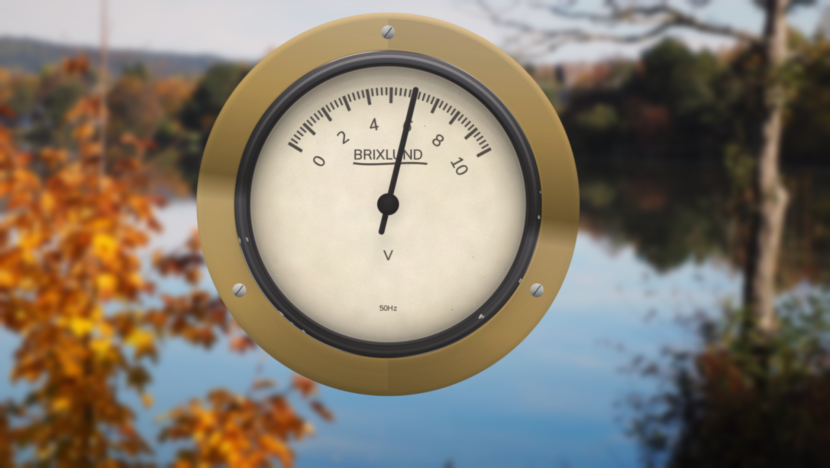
6 V
